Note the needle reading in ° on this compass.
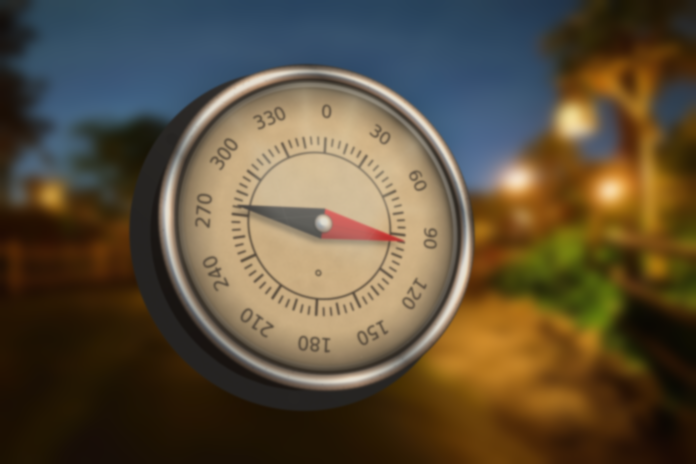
95 °
